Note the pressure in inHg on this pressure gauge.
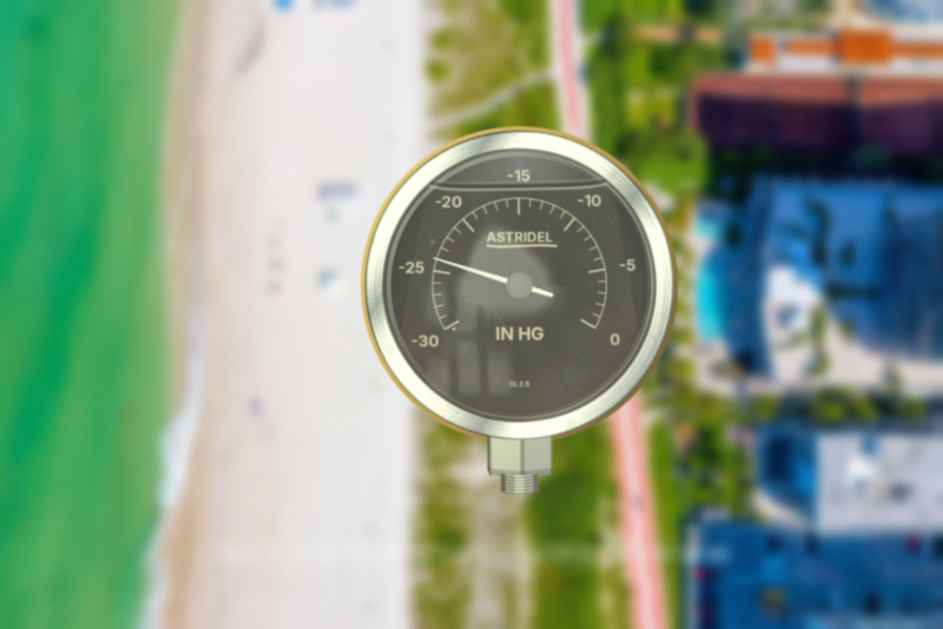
-24 inHg
